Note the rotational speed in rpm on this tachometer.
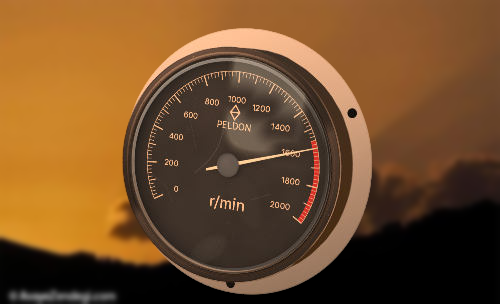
1600 rpm
